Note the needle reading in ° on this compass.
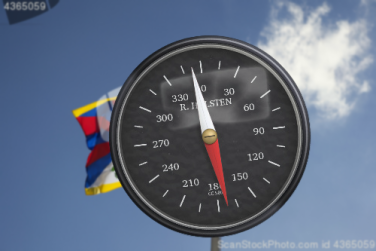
172.5 °
